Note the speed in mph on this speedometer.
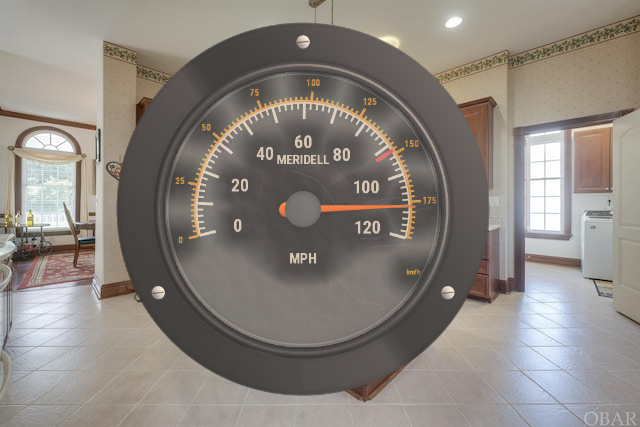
110 mph
